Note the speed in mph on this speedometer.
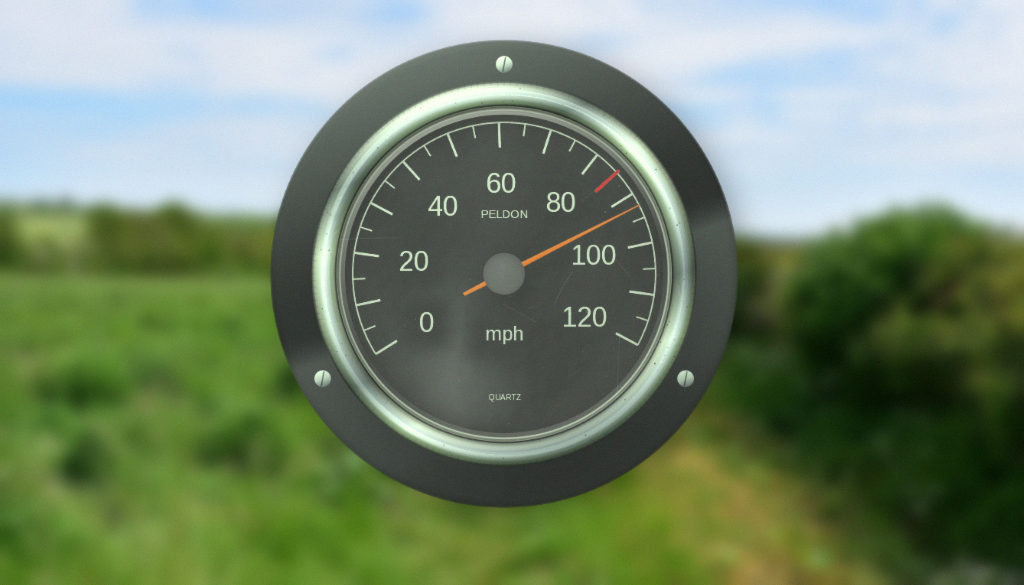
92.5 mph
